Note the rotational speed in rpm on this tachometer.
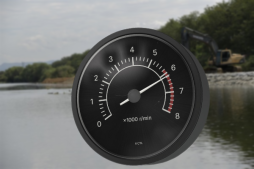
6200 rpm
